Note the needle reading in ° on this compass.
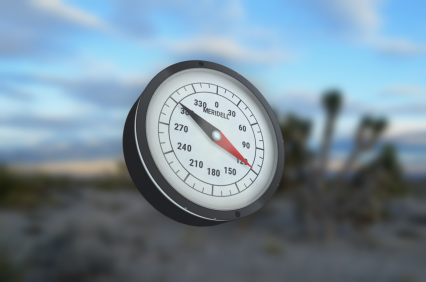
120 °
